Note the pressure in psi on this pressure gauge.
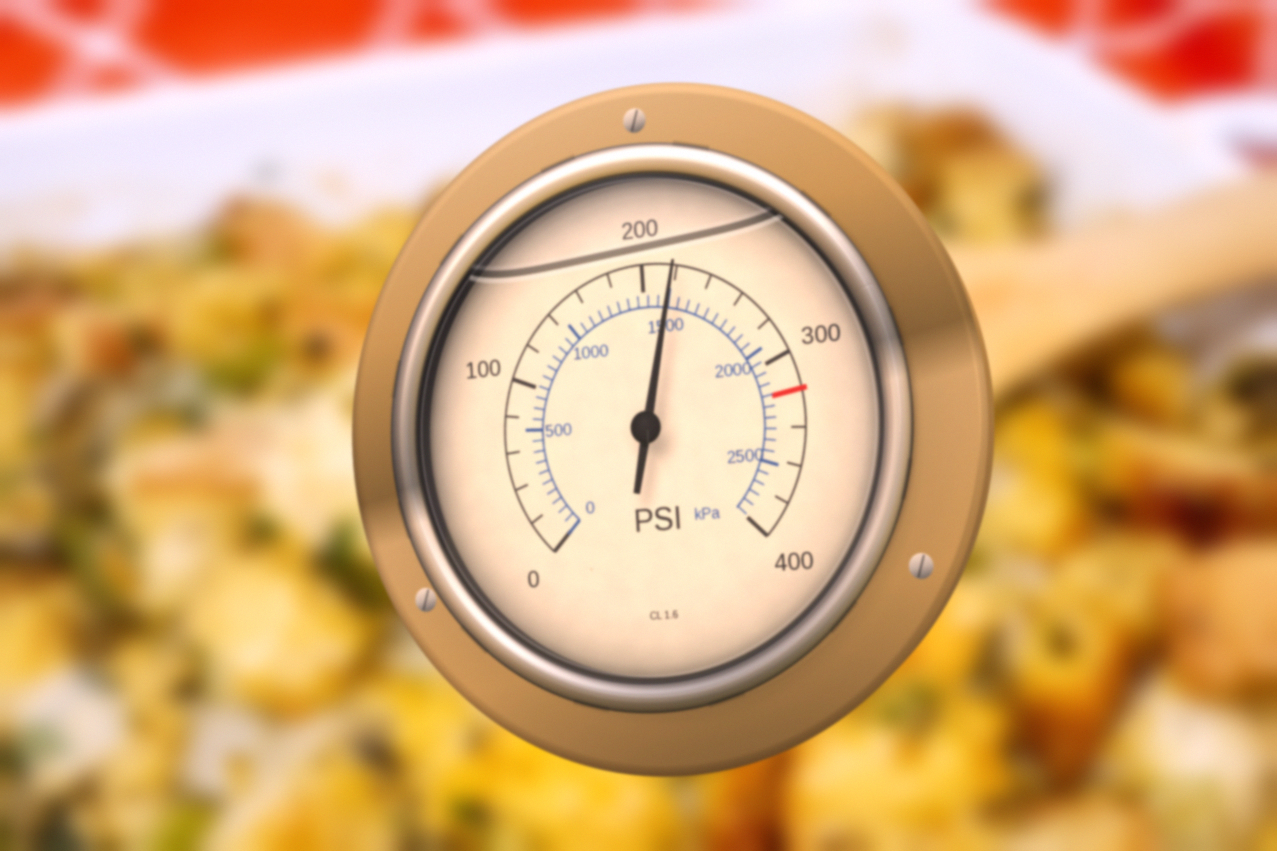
220 psi
